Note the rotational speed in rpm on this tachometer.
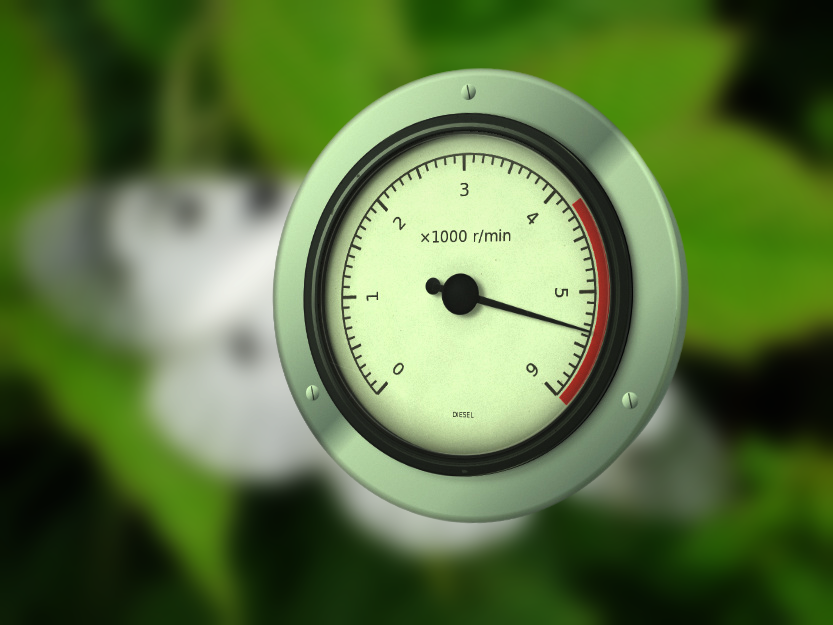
5350 rpm
